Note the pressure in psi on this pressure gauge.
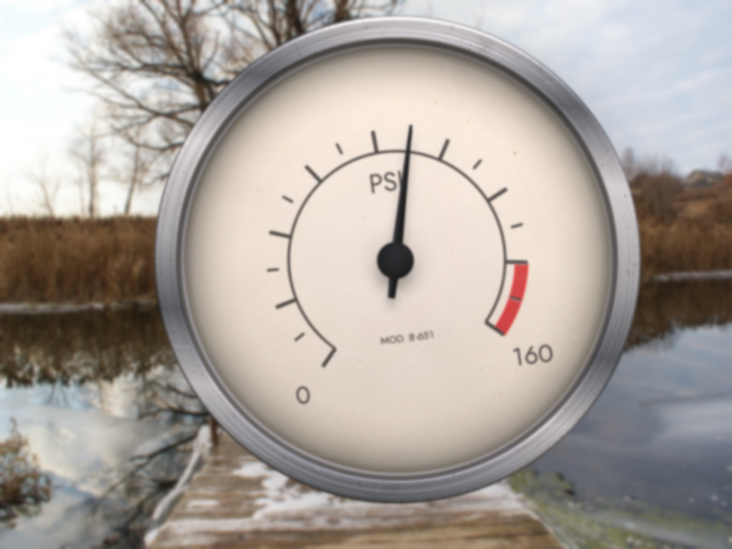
90 psi
